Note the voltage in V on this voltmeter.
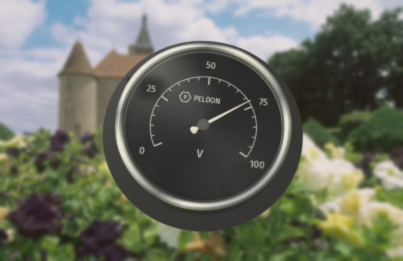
72.5 V
